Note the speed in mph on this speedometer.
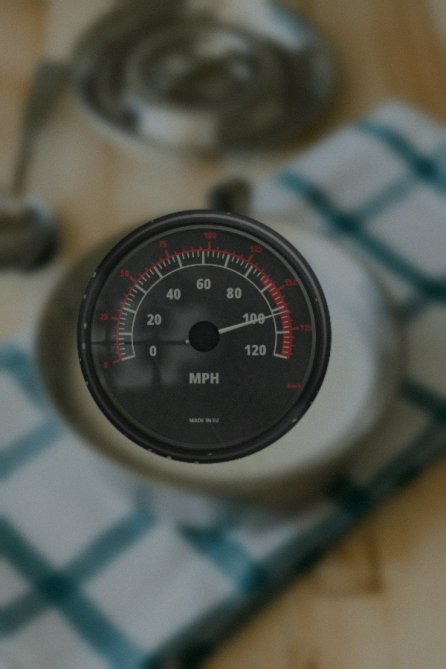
102 mph
